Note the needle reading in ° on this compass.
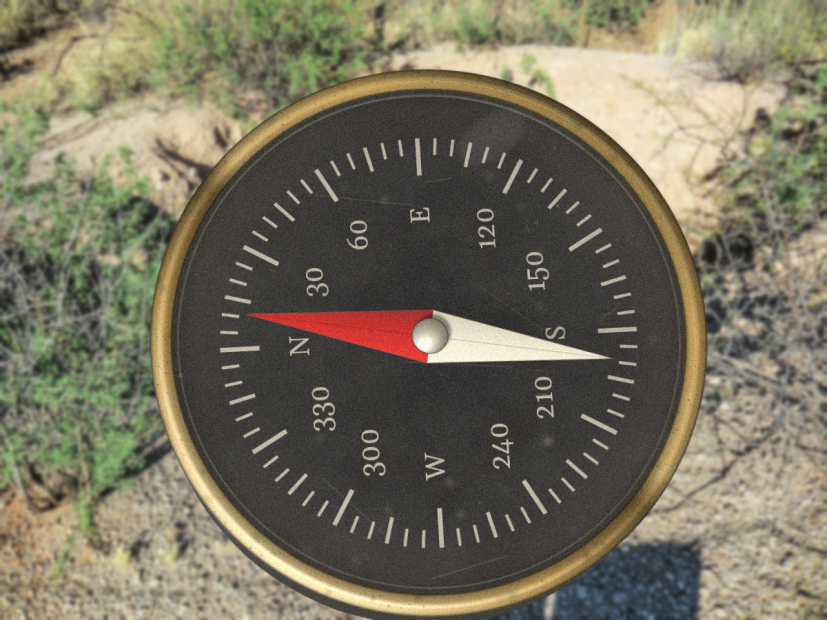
10 °
